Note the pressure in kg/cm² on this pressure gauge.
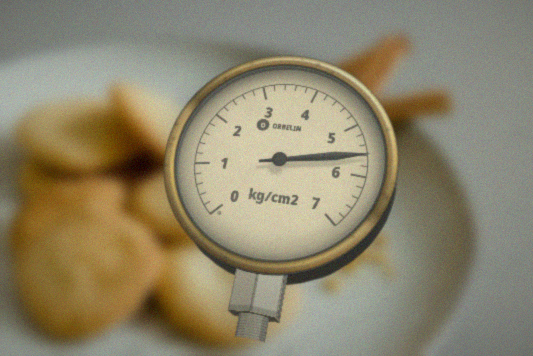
5.6 kg/cm²
